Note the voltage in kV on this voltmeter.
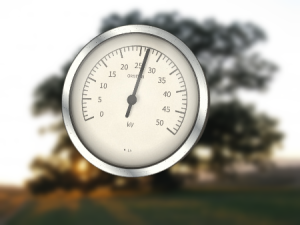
27 kV
